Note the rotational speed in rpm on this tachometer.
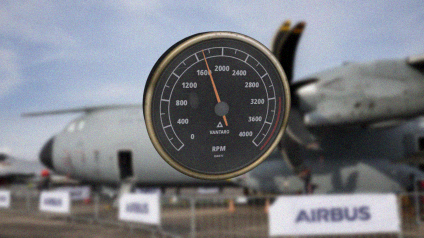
1700 rpm
